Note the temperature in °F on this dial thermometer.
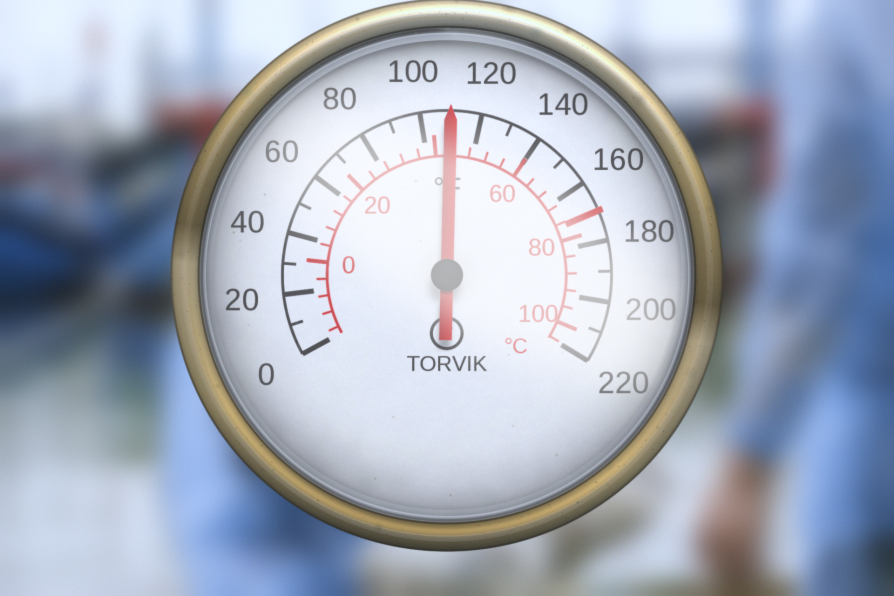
110 °F
